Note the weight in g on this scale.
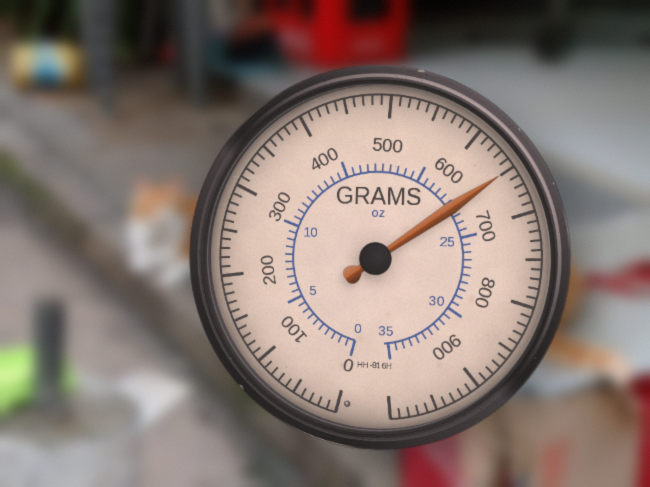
650 g
